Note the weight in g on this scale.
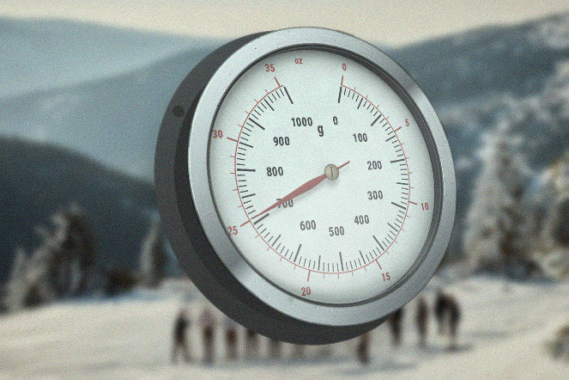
710 g
